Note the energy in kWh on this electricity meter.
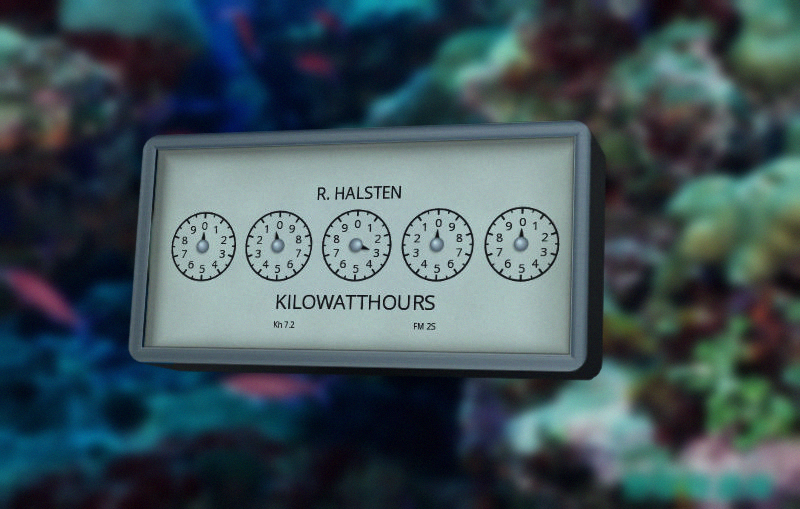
300 kWh
